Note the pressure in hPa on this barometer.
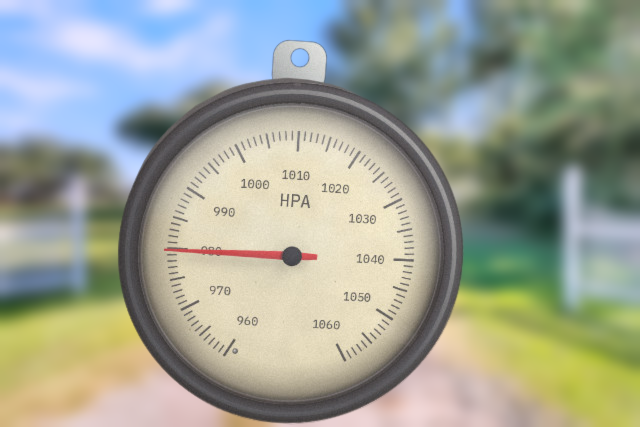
980 hPa
